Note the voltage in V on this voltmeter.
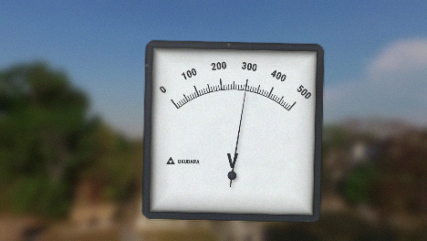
300 V
